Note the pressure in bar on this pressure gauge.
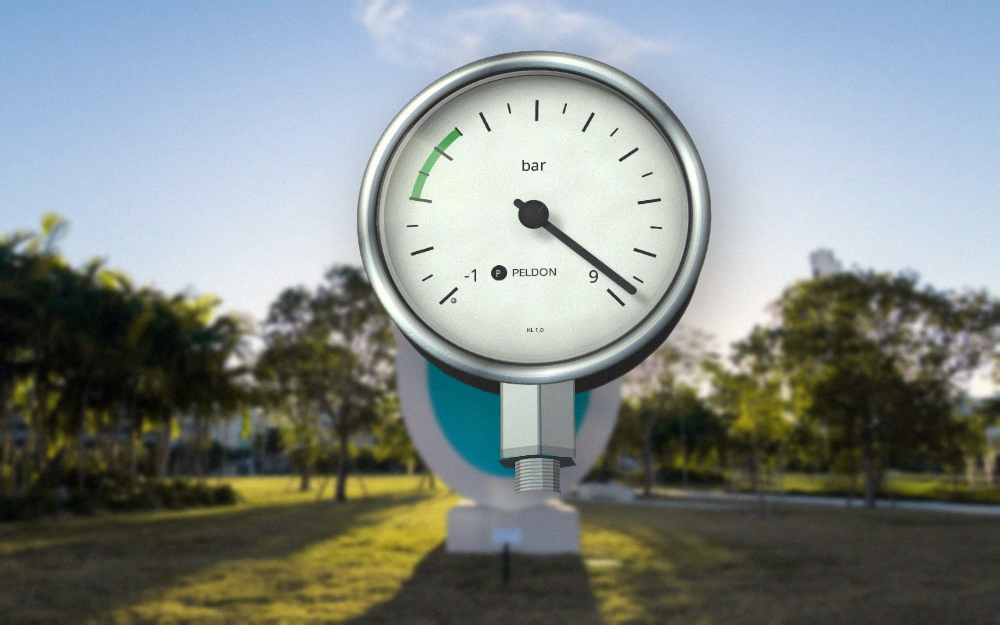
8.75 bar
